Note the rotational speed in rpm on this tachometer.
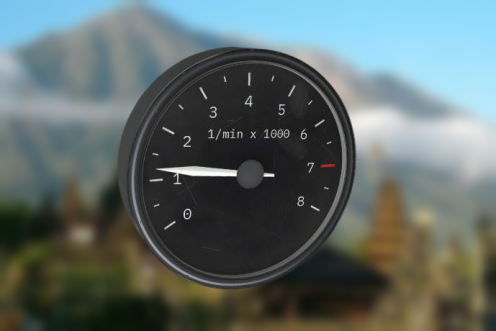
1250 rpm
